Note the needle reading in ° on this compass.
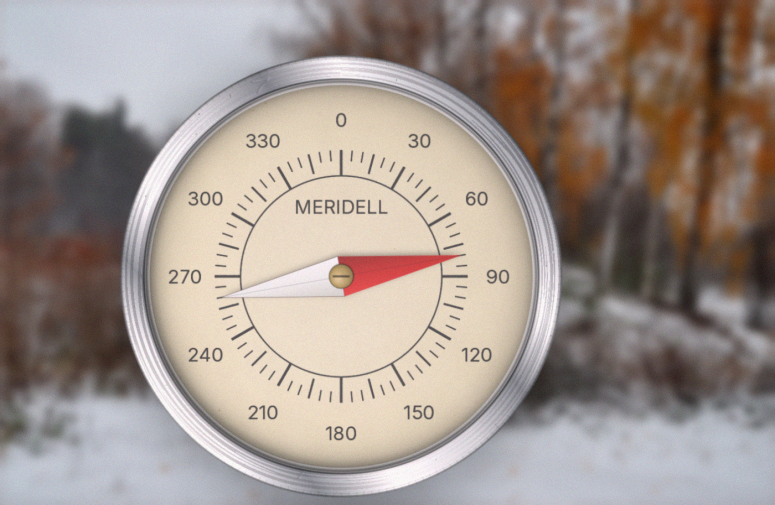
80 °
